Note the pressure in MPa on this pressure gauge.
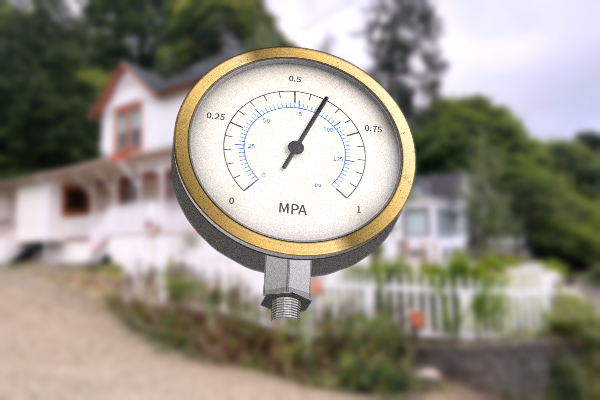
0.6 MPa
